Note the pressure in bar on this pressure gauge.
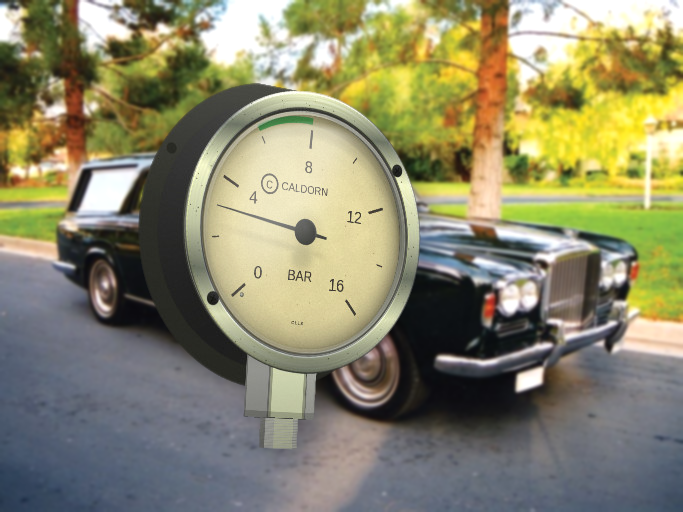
3 bar
